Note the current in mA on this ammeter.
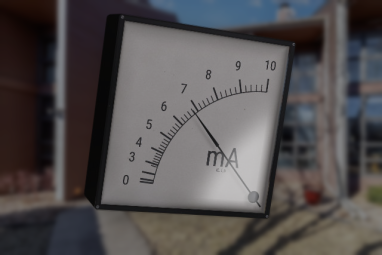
6.8 mA
